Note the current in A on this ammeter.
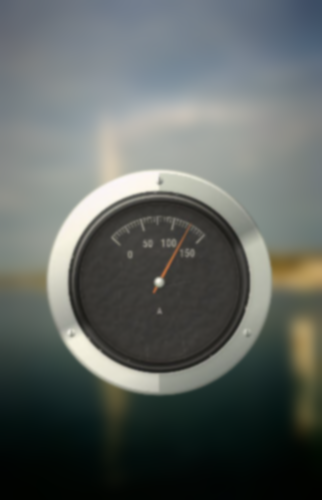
125 A
